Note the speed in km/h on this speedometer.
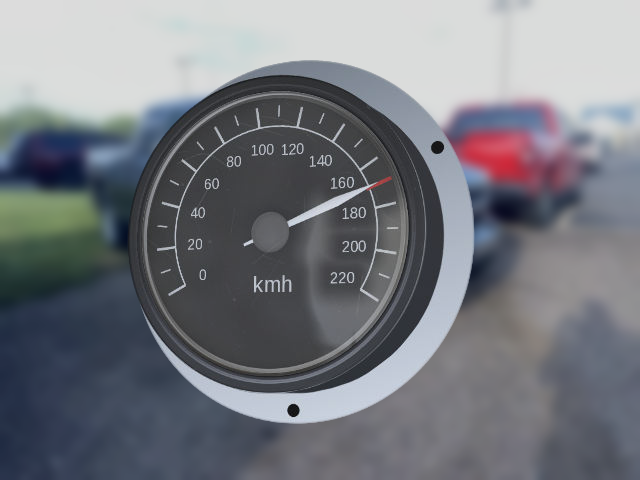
170 km/h
